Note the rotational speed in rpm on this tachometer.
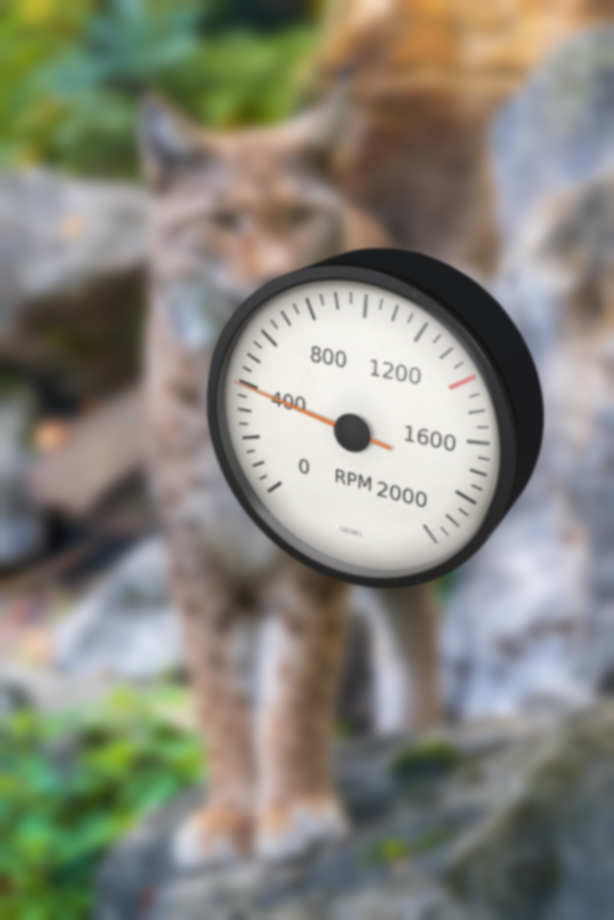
400 rpm
